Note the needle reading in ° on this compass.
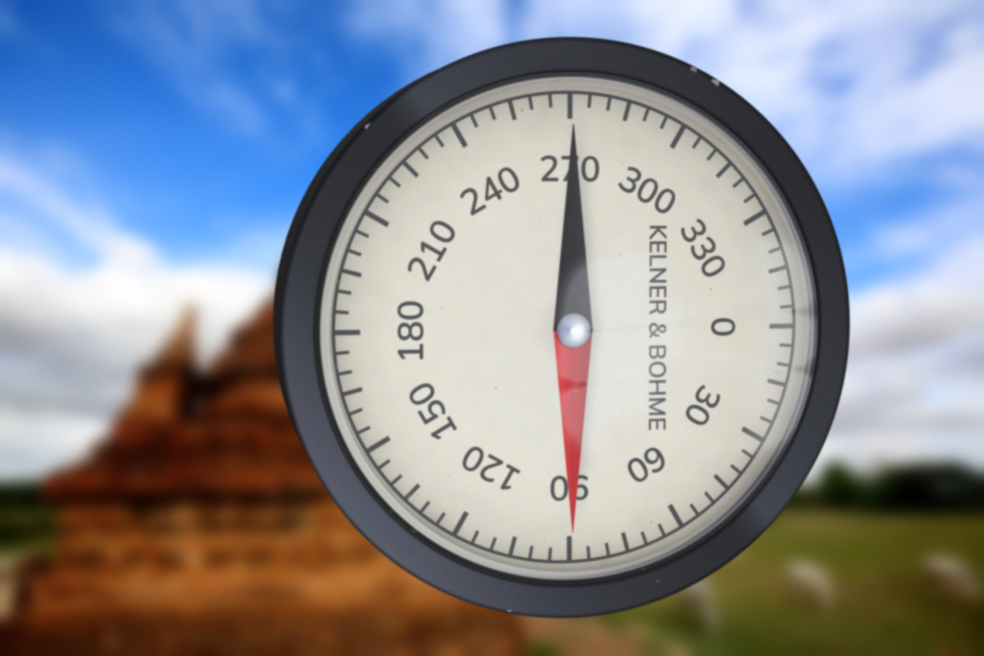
90 °
